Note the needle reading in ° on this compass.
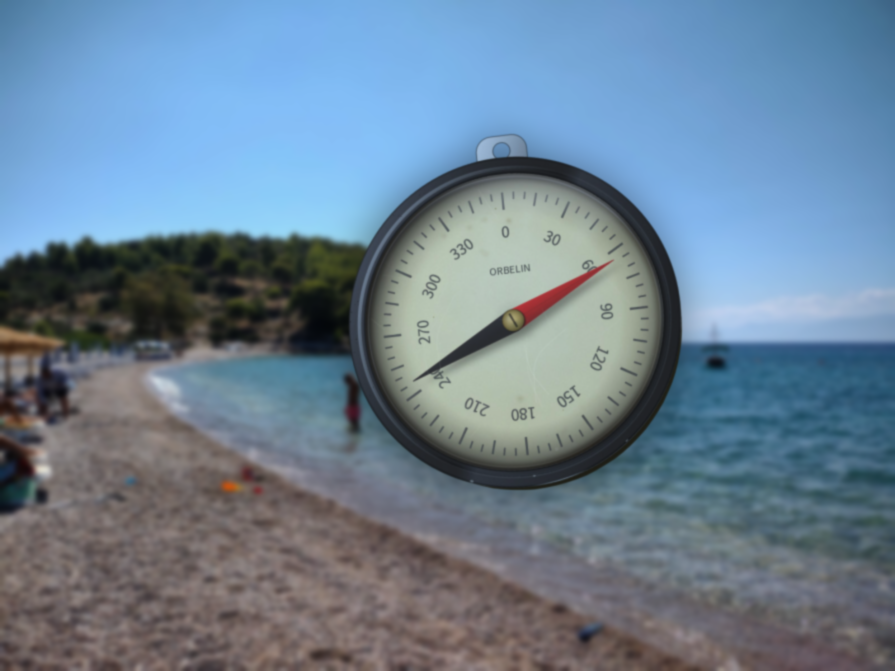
65 °
